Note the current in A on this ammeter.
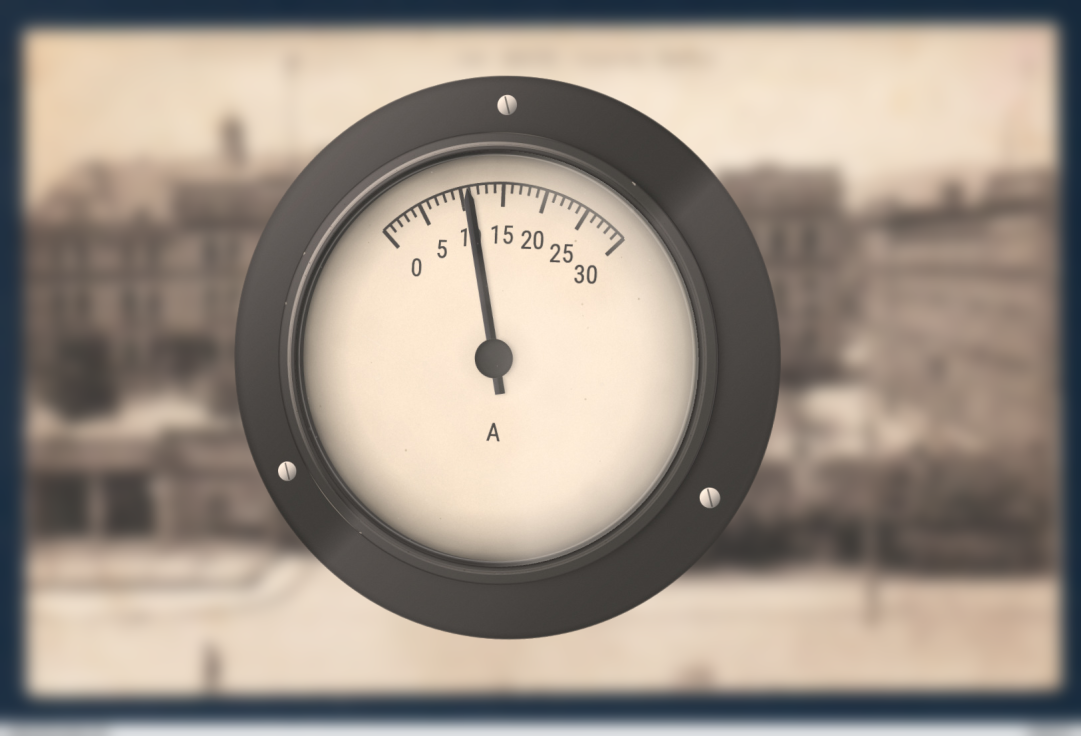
11 A
